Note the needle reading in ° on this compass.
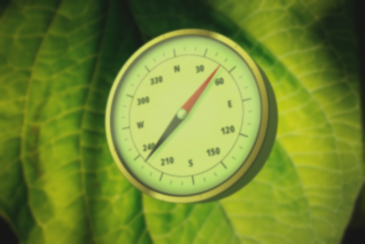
50 °
